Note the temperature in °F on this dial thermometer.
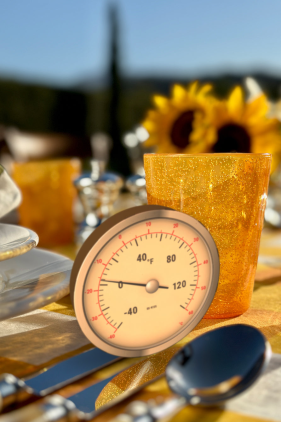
4 °F
